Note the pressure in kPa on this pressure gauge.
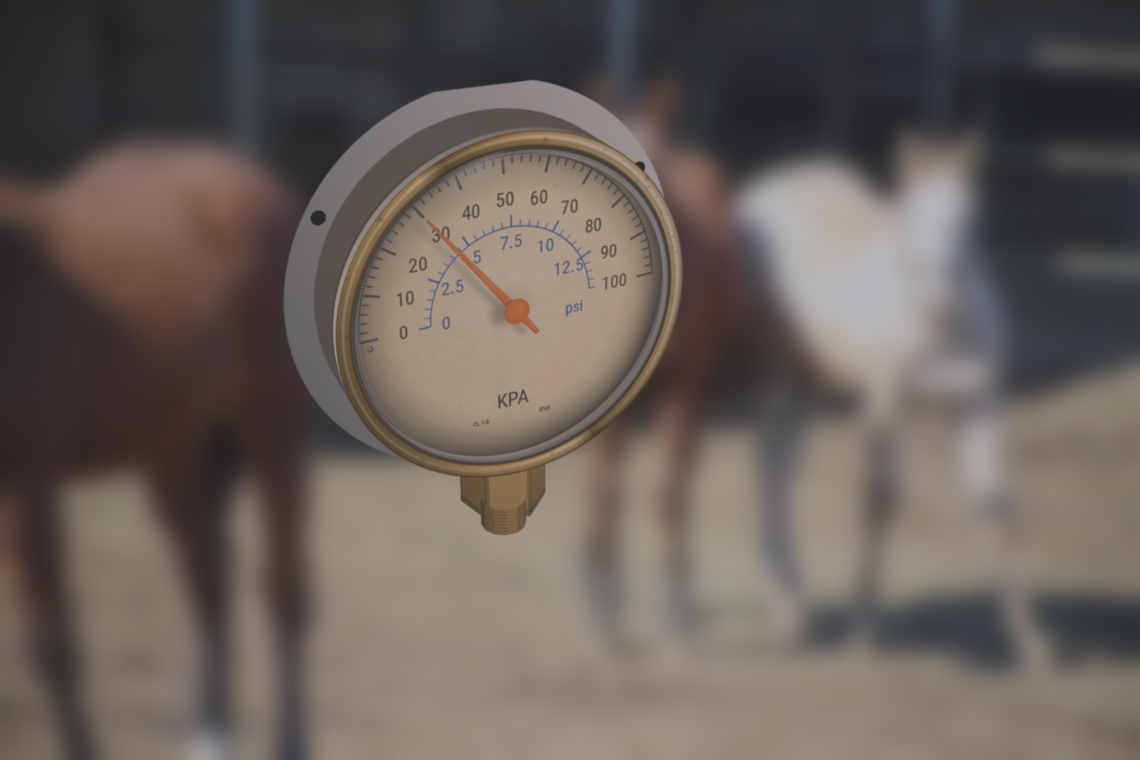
30 kPa
